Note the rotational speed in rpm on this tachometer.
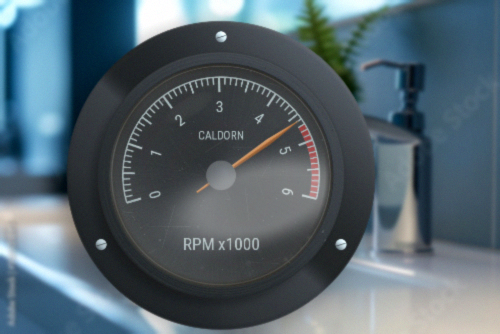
4600 rpm
